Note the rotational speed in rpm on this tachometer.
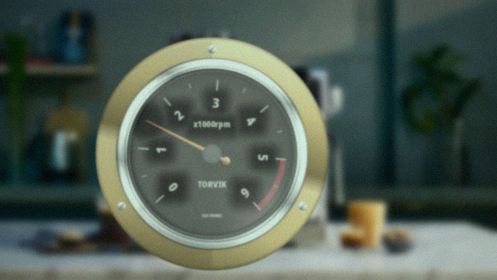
1500 rpm
